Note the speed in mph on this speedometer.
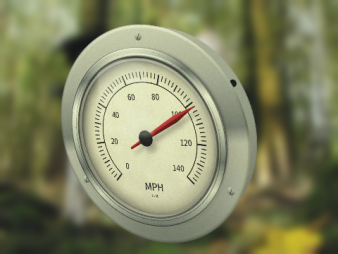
102 mph
